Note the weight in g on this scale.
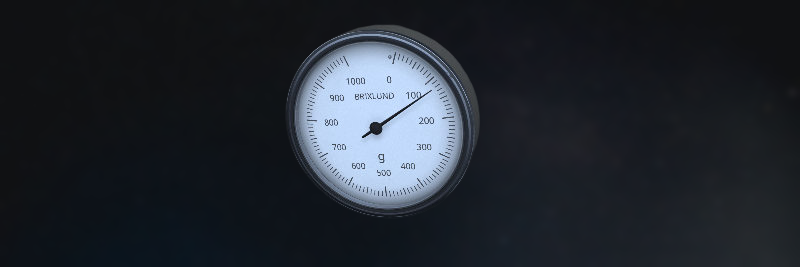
120 g
